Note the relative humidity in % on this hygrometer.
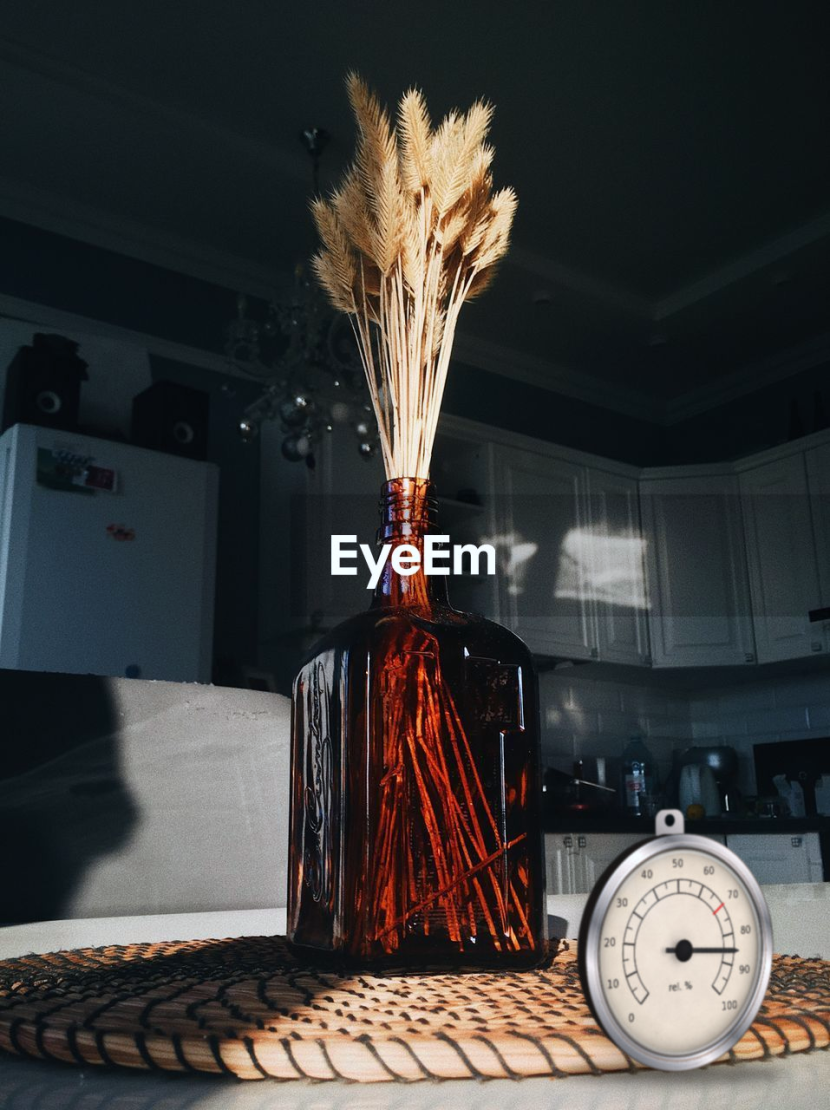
85 %
